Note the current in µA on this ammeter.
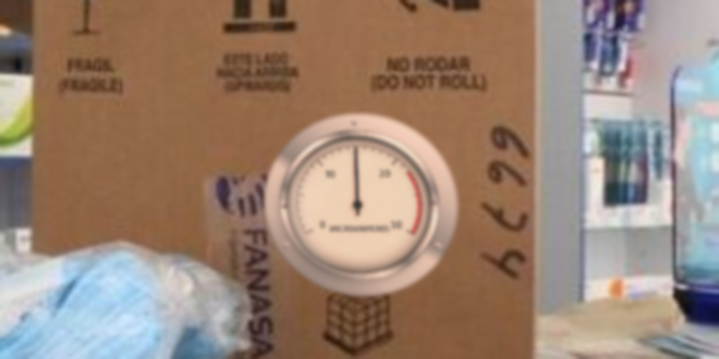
15 µA
